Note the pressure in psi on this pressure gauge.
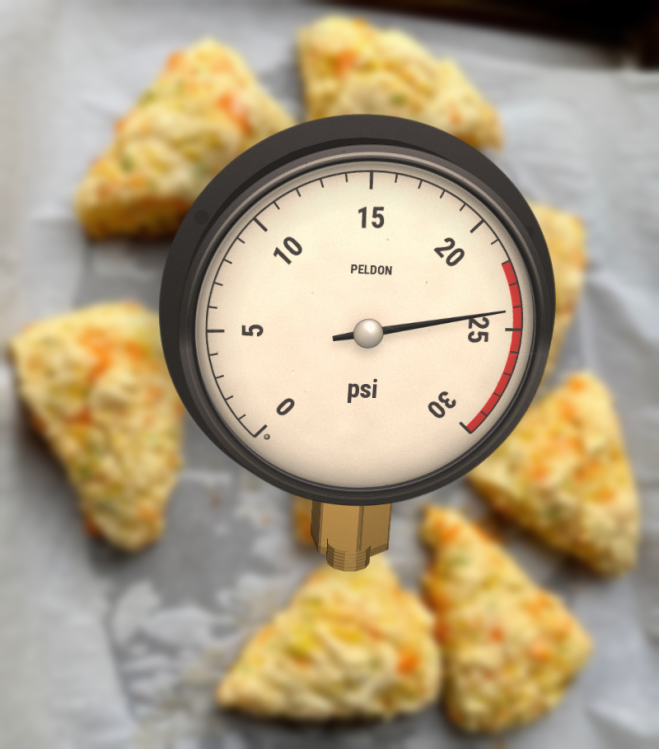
24 psi
